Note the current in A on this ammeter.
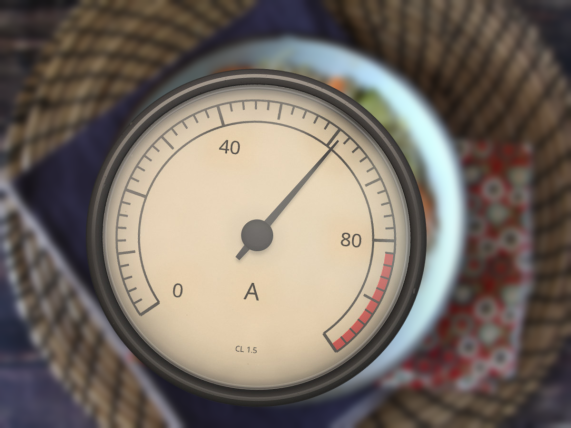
61 A
